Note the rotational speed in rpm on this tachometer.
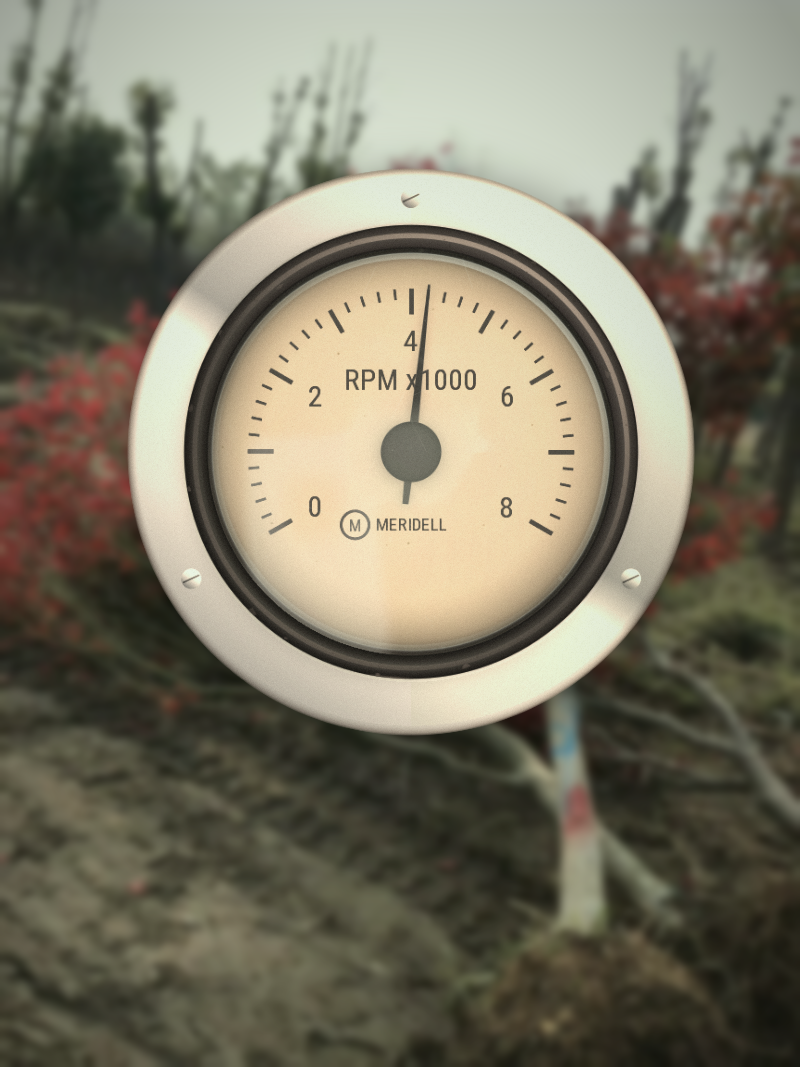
4200 rpm
